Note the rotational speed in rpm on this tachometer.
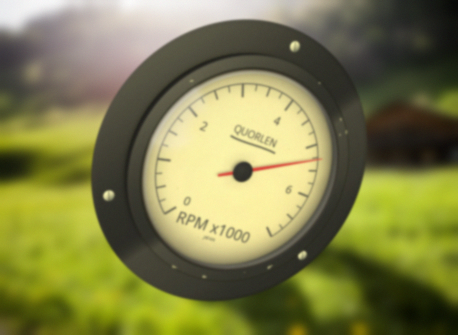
5250 rpm
